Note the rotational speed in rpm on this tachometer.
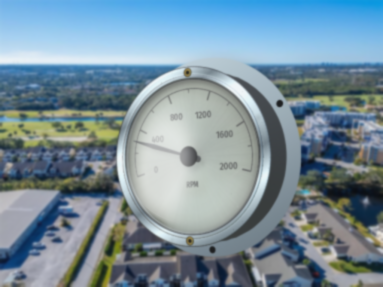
300 rpm
